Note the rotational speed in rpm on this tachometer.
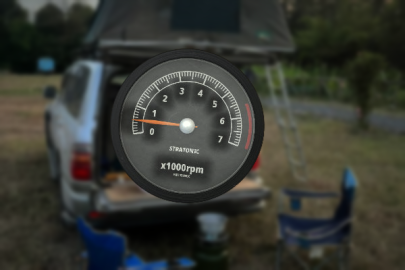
500 rpm
